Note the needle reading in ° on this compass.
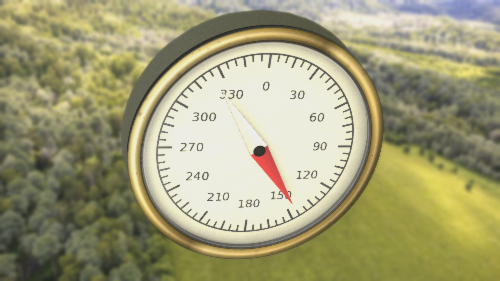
145 °
